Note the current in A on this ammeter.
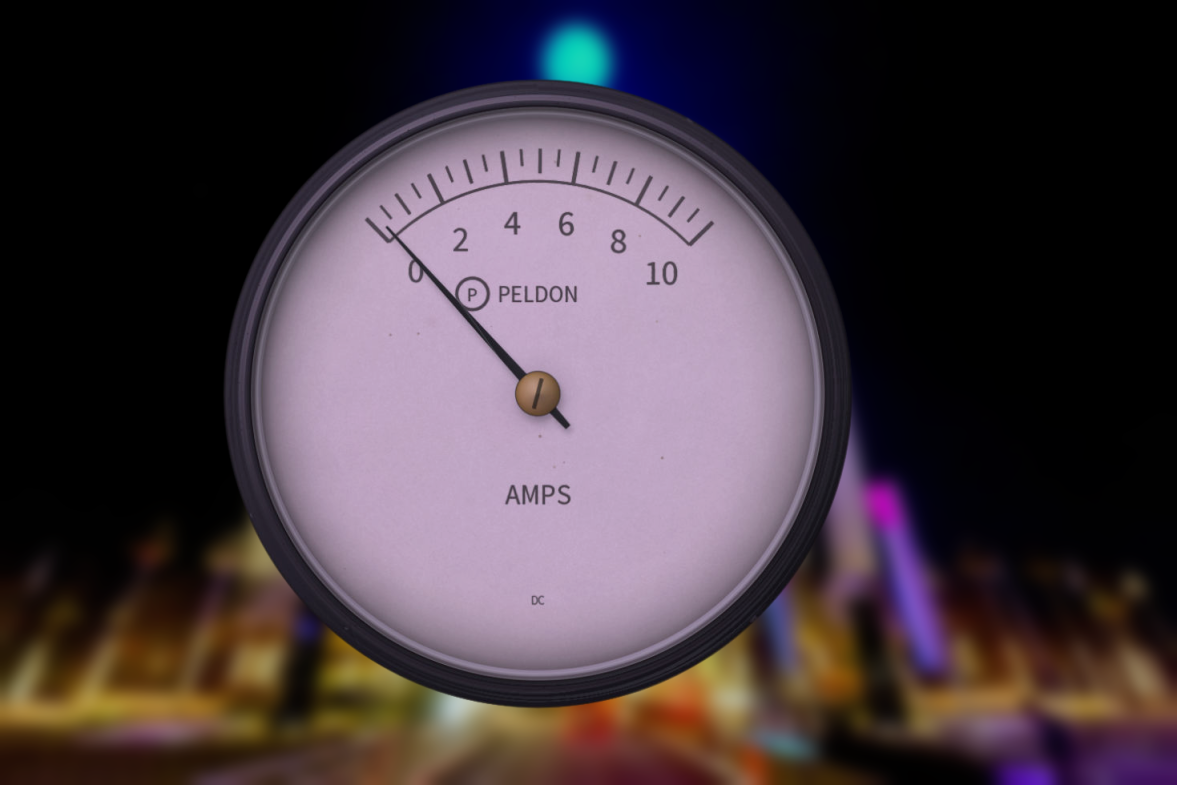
0.25 A
